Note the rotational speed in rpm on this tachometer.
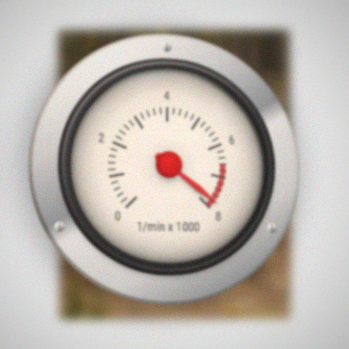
7800 rpm
